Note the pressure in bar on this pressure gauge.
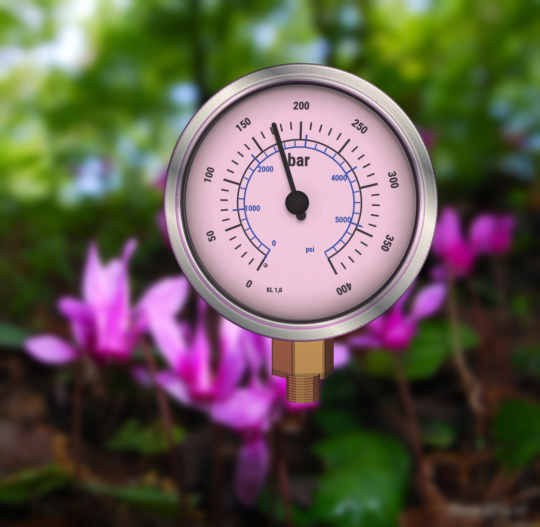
175 bar
